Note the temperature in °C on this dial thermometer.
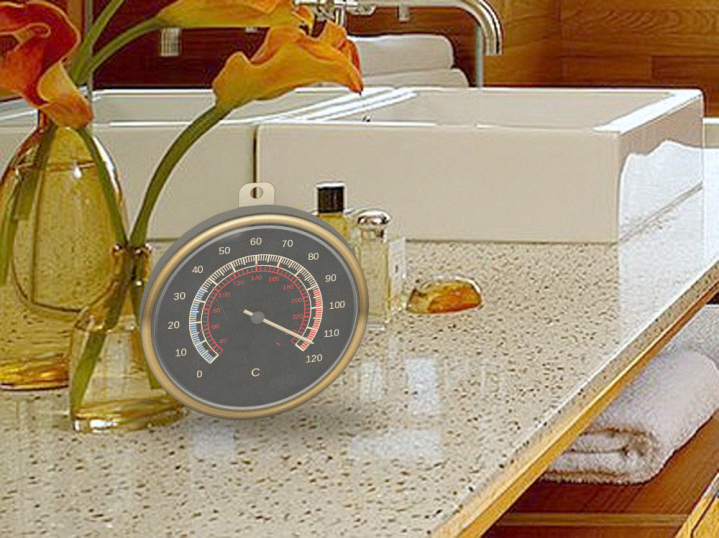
115 °C
